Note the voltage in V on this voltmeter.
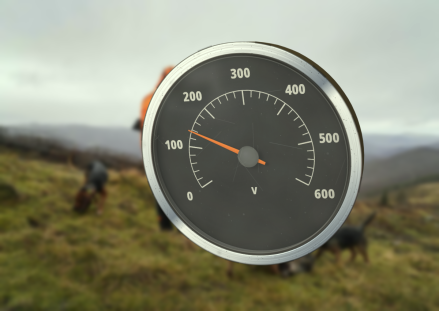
140 V
